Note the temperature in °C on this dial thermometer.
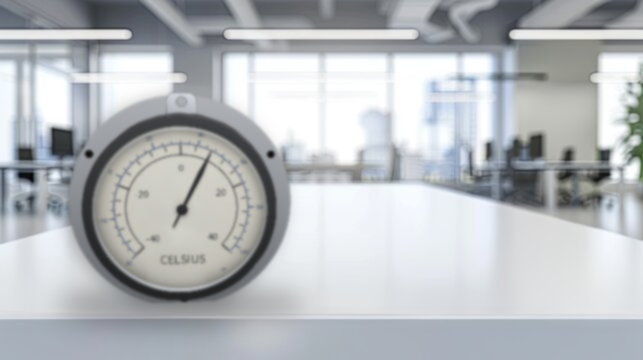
8 °C
